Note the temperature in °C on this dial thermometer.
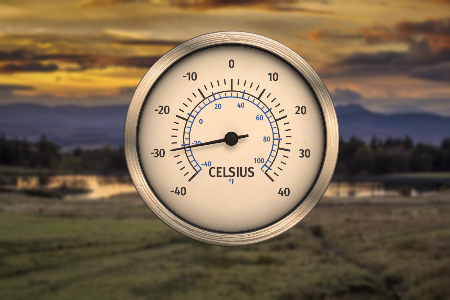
-30 °C
